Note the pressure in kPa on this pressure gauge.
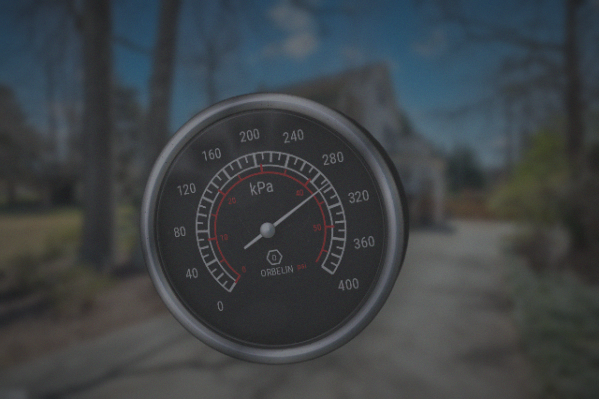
295 kPa
